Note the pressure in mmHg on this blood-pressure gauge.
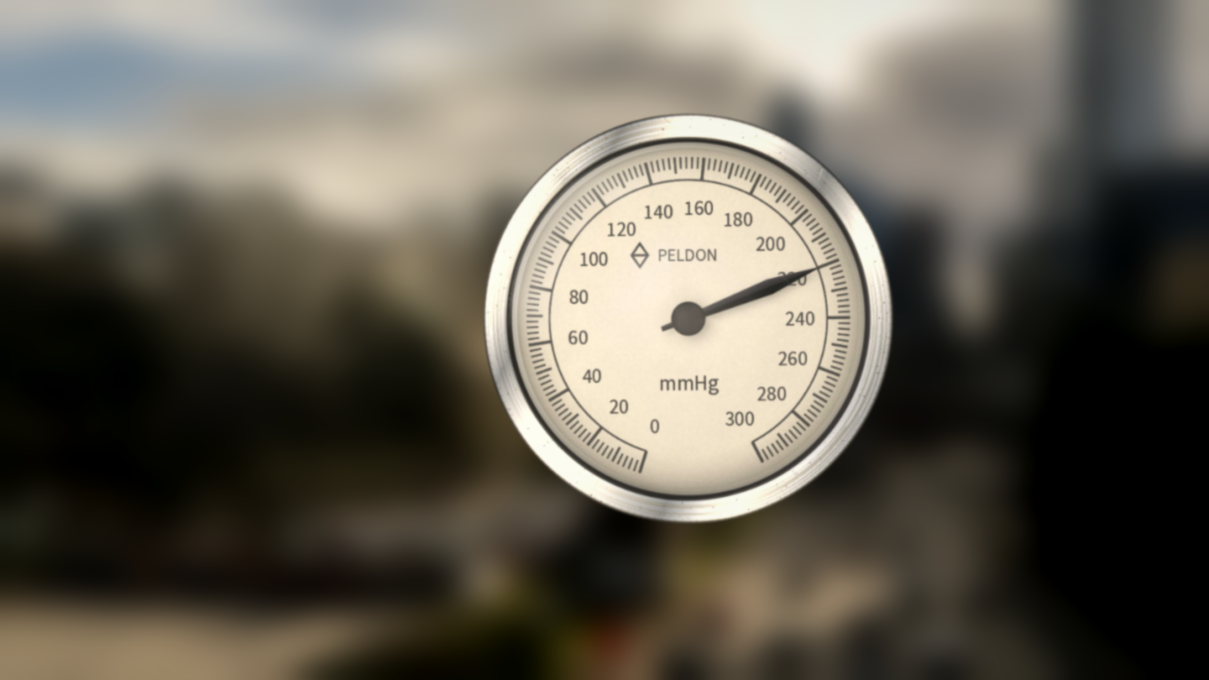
220 mmHg
